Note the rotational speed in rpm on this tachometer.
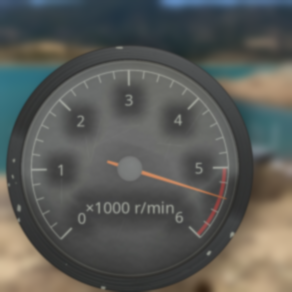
5400 rpm
